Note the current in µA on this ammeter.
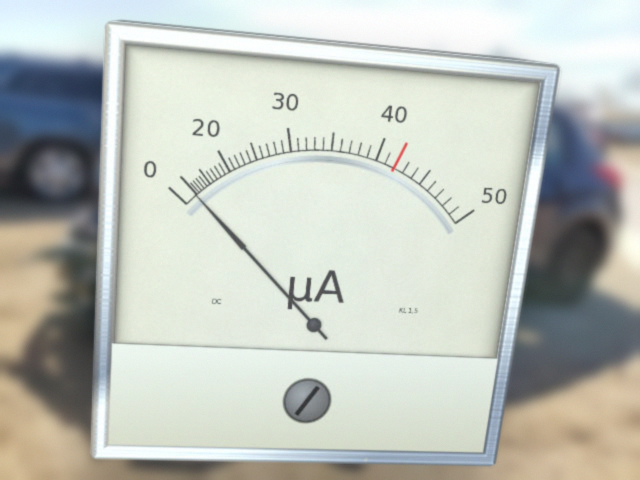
10 µA
